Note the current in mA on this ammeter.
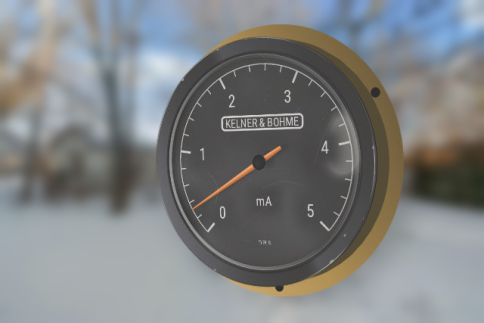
0.3 mA
